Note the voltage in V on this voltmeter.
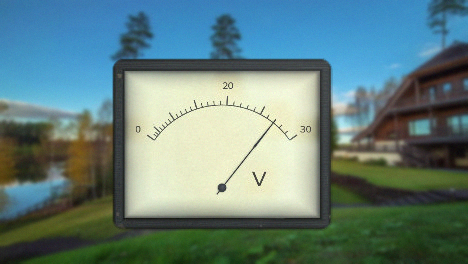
27 V
